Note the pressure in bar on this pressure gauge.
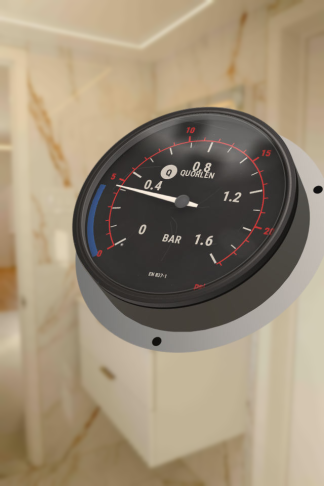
0.3 bar
